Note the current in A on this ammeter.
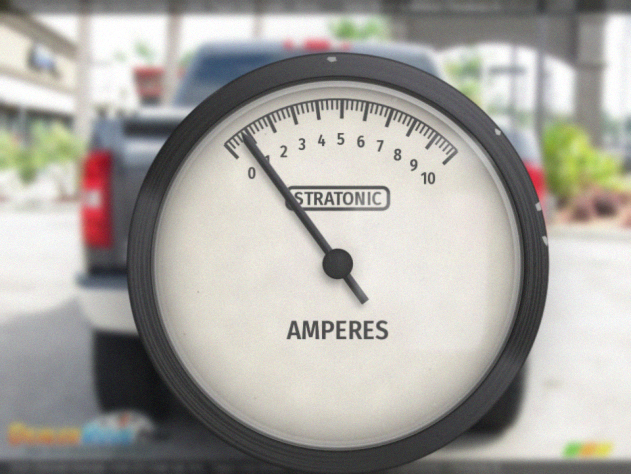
0.8 A
